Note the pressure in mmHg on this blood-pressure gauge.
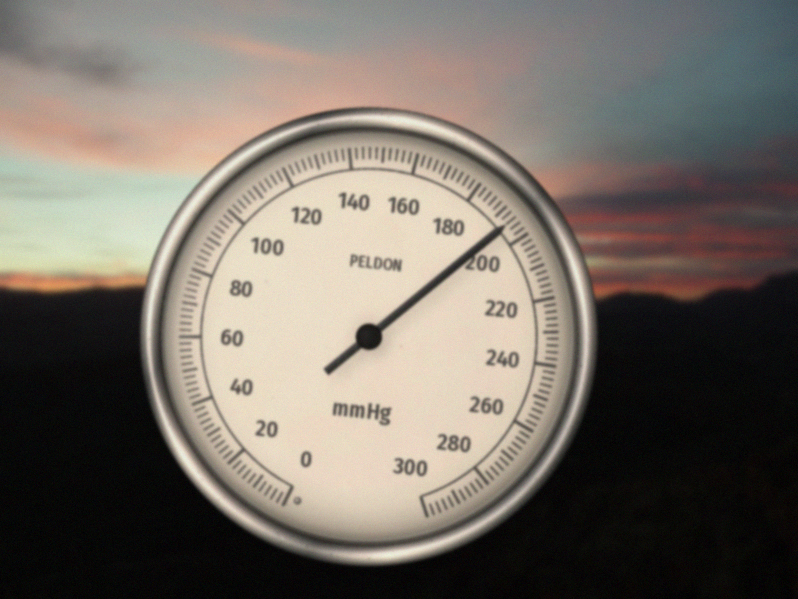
194 mmHg
